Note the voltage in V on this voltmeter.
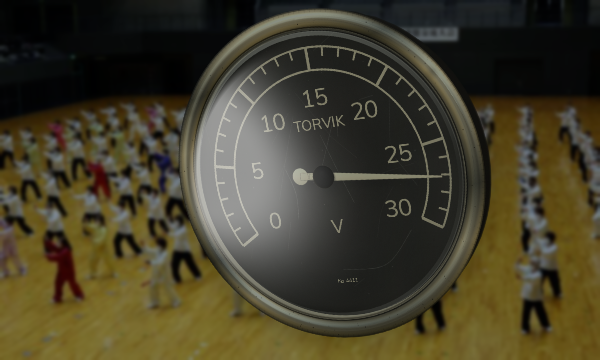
27 V
